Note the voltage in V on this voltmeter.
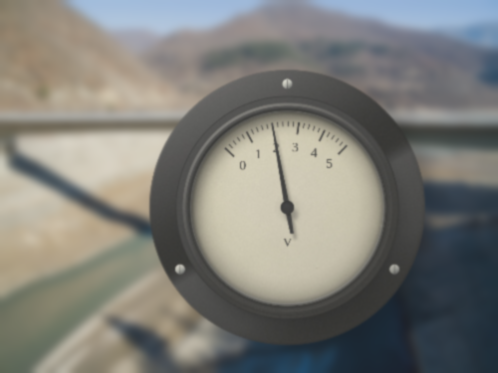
2 V
